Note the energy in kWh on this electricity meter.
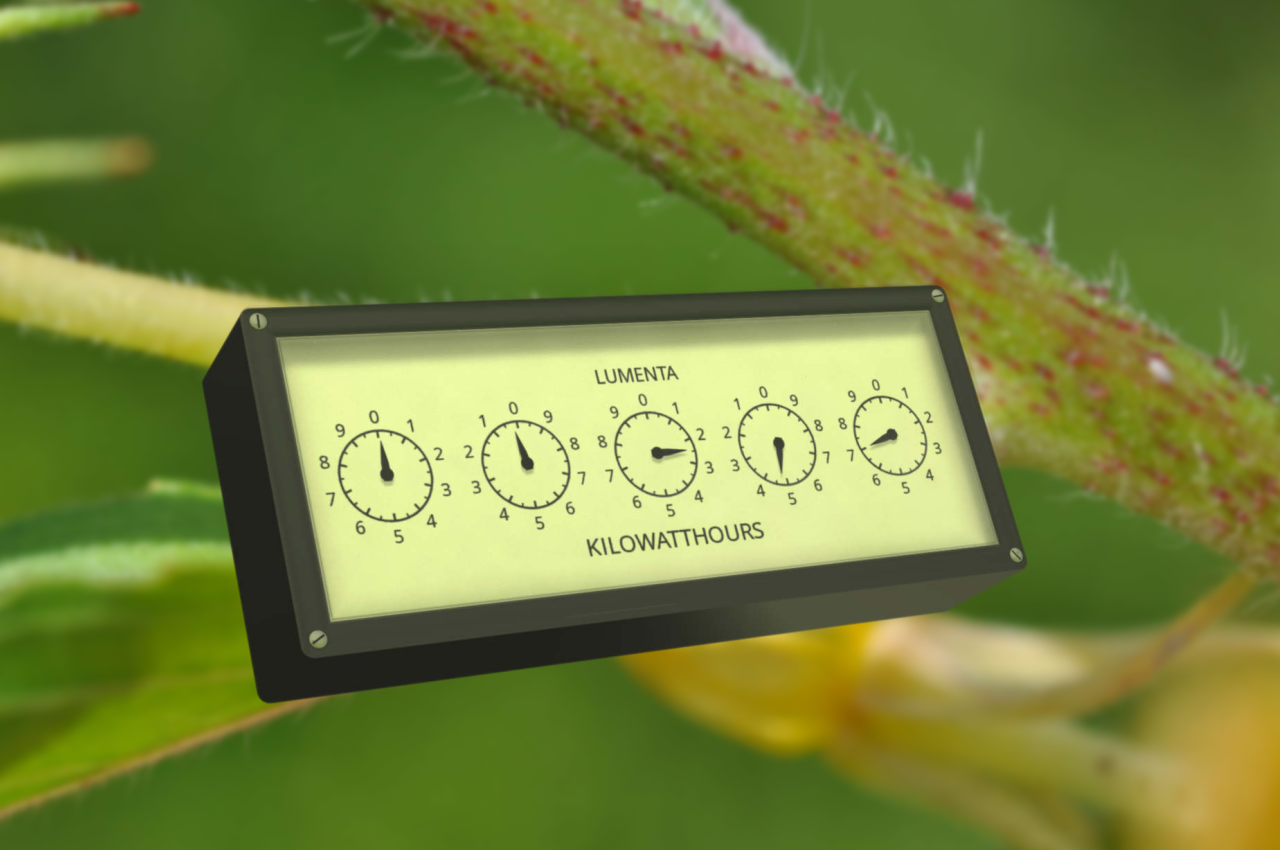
247 kWh
